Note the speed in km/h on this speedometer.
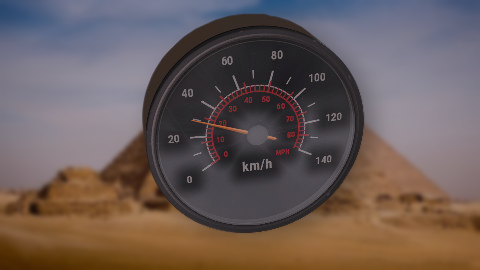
30 km/h
